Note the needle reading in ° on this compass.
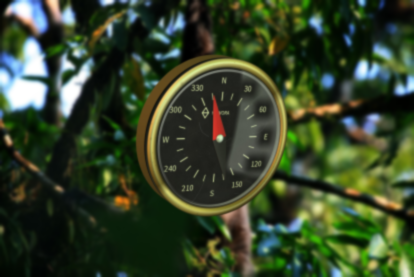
345 °
